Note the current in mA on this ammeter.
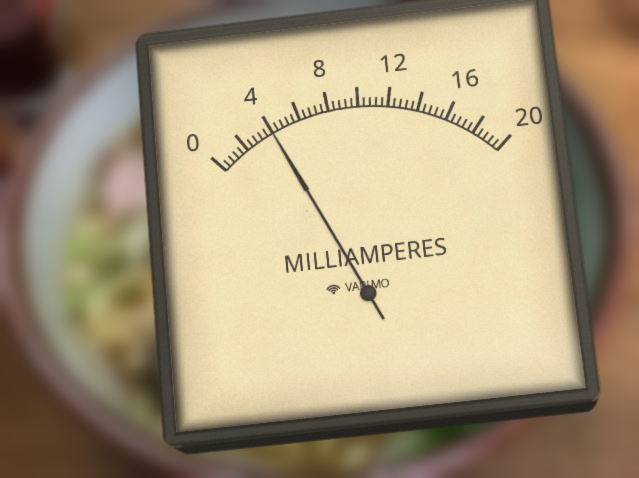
4 mA
